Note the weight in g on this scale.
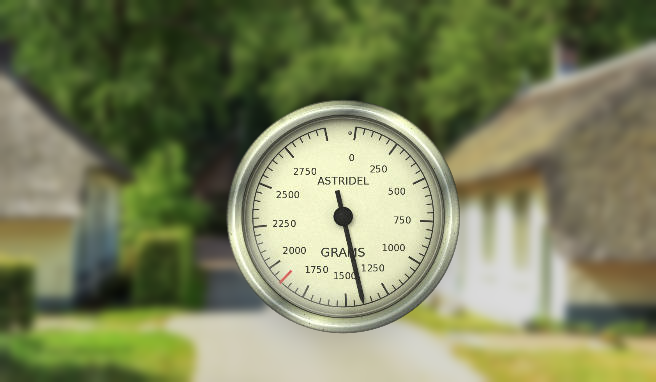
1400 g
